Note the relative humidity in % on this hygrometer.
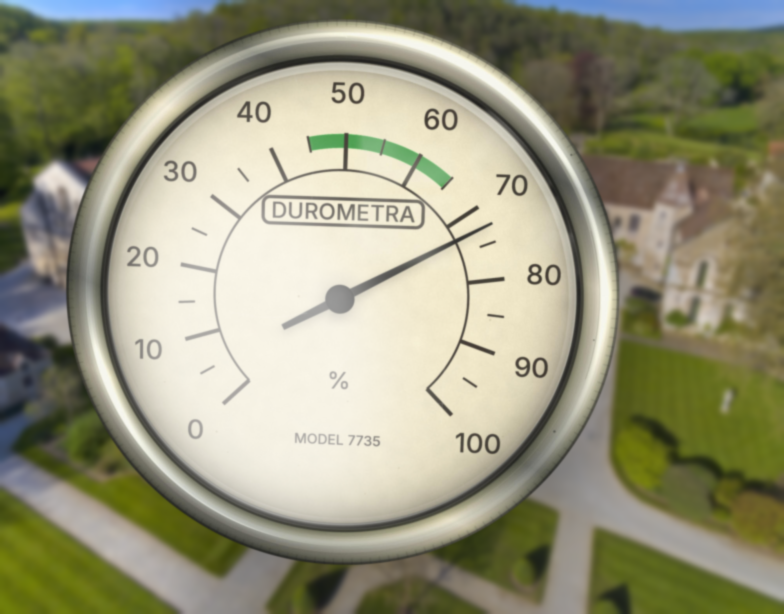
72.5 %
